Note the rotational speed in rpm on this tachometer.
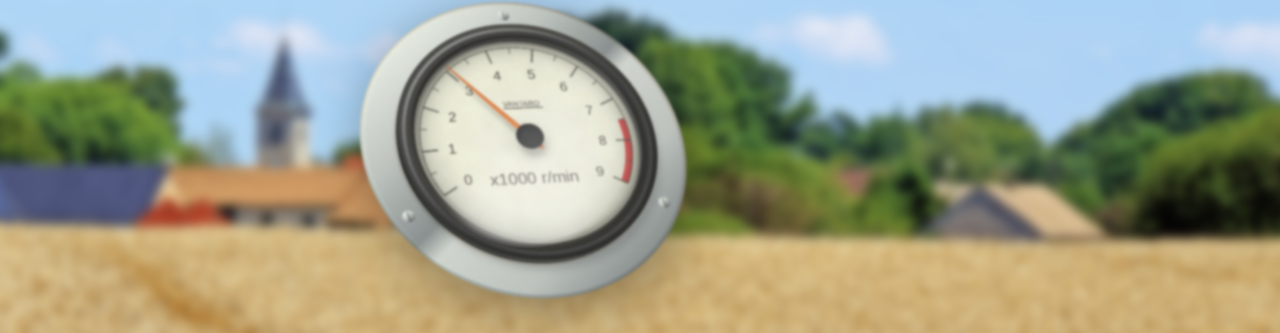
3000 rpm
